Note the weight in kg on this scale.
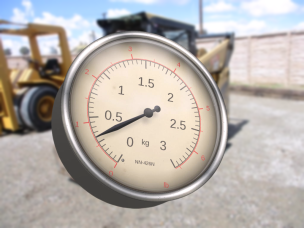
0.3 kg
